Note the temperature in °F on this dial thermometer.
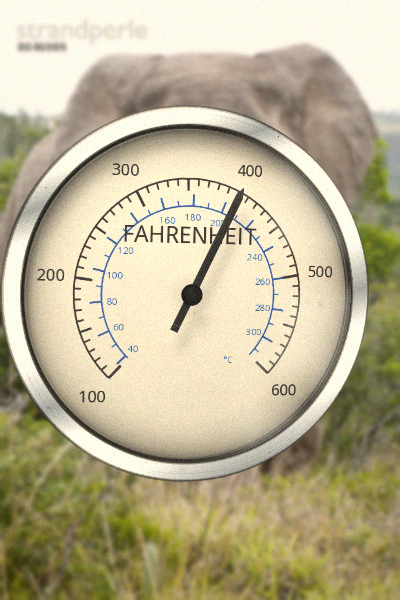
400 °F
